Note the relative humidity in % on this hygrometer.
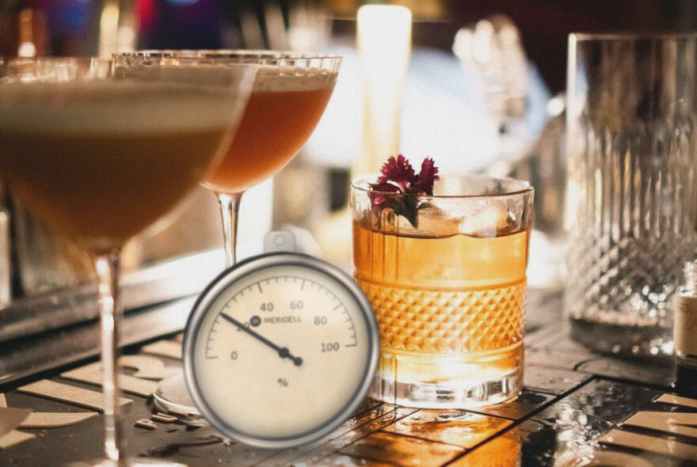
20 %
